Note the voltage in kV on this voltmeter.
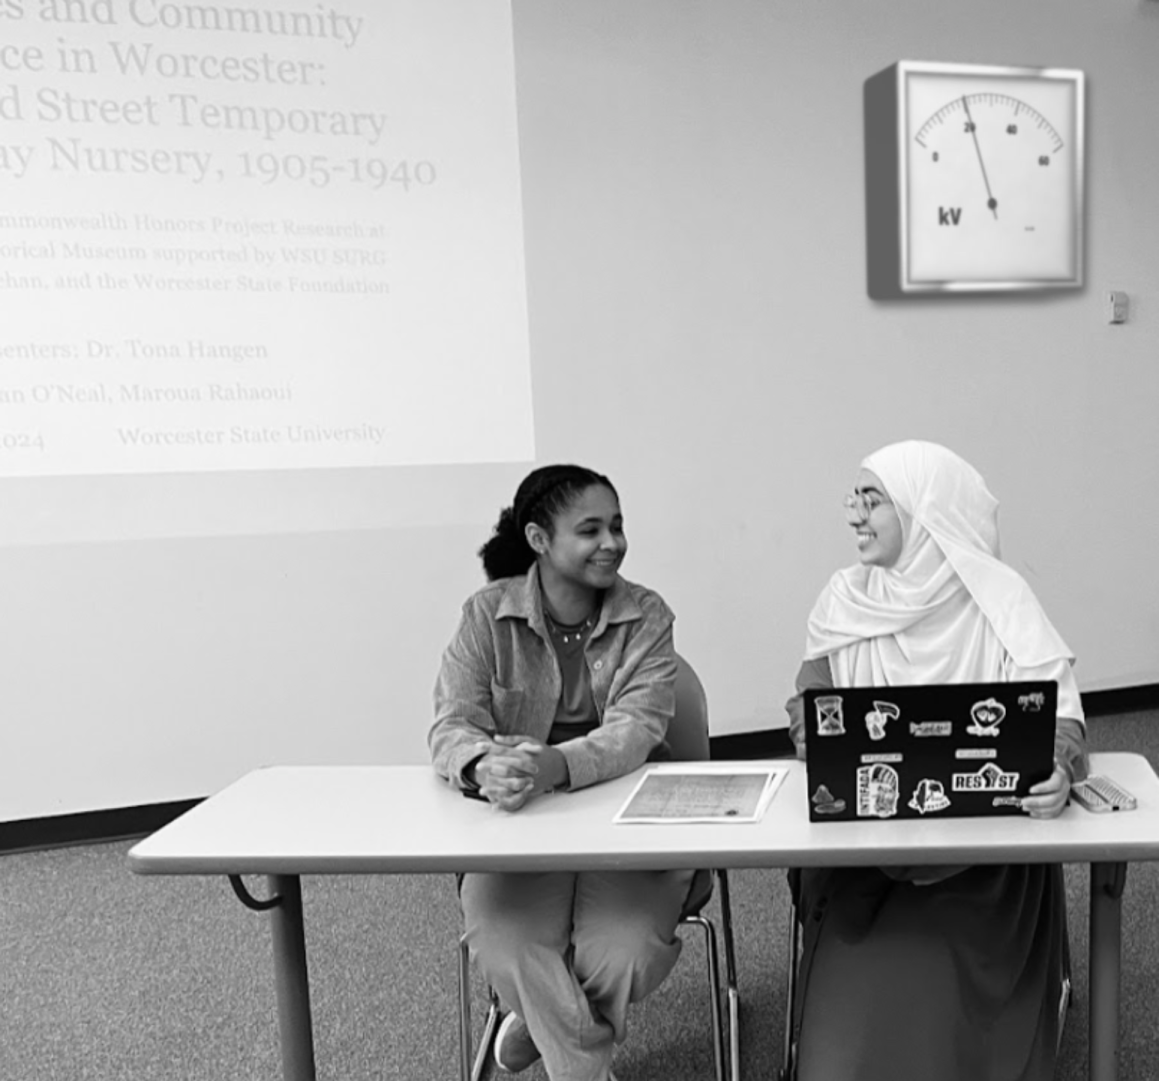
20 kV
